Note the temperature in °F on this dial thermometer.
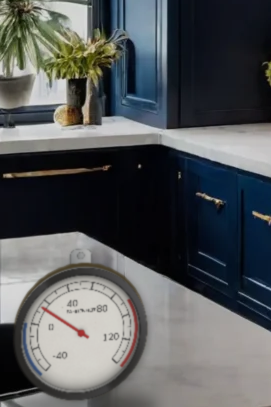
15 °F
